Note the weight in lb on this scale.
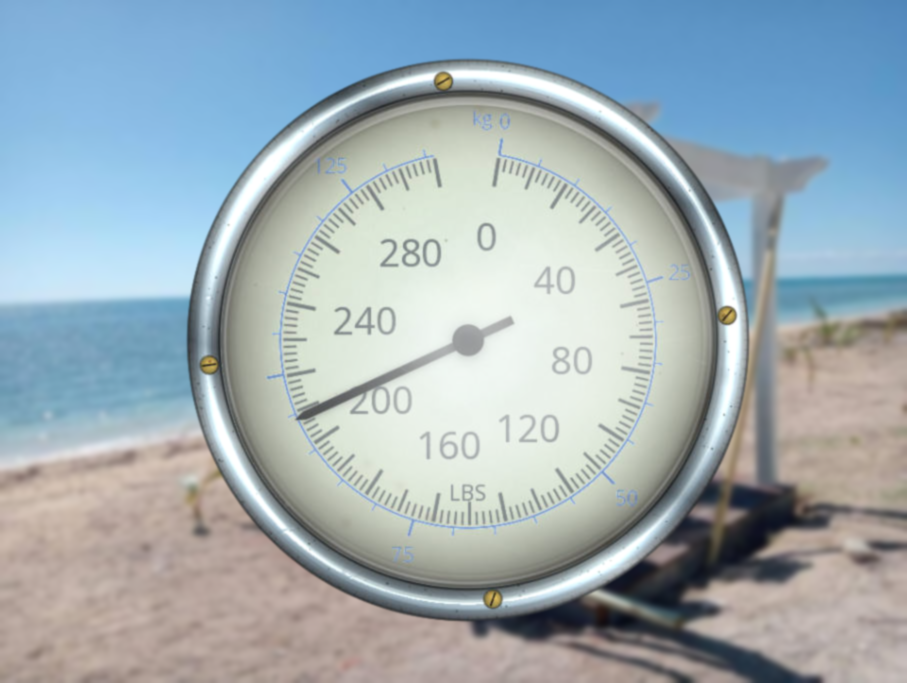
208 lb
